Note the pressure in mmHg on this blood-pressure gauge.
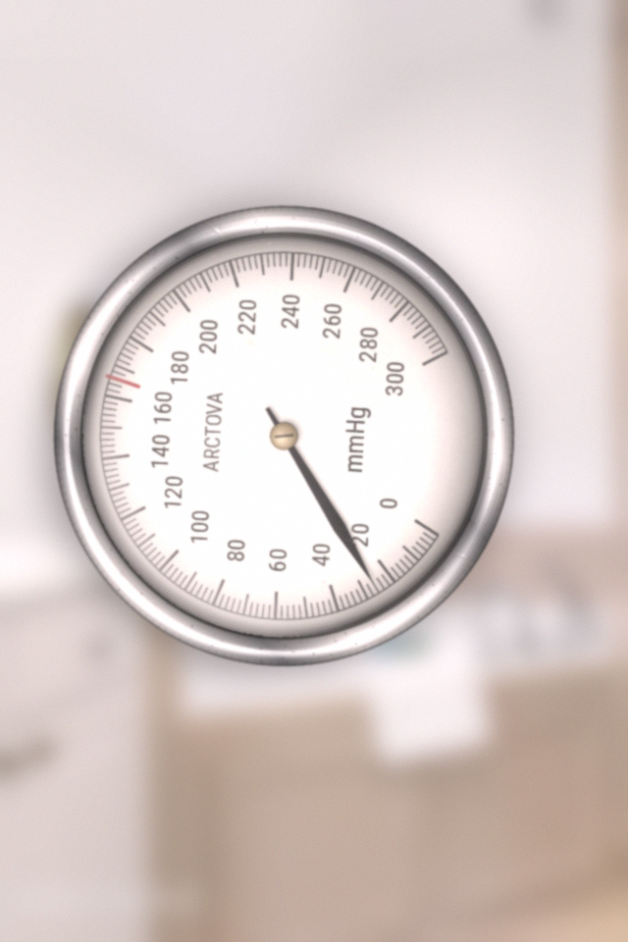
26 mmHg
